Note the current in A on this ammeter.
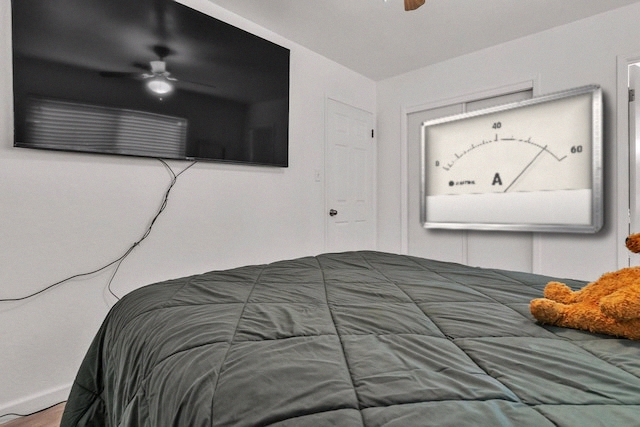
55 A
